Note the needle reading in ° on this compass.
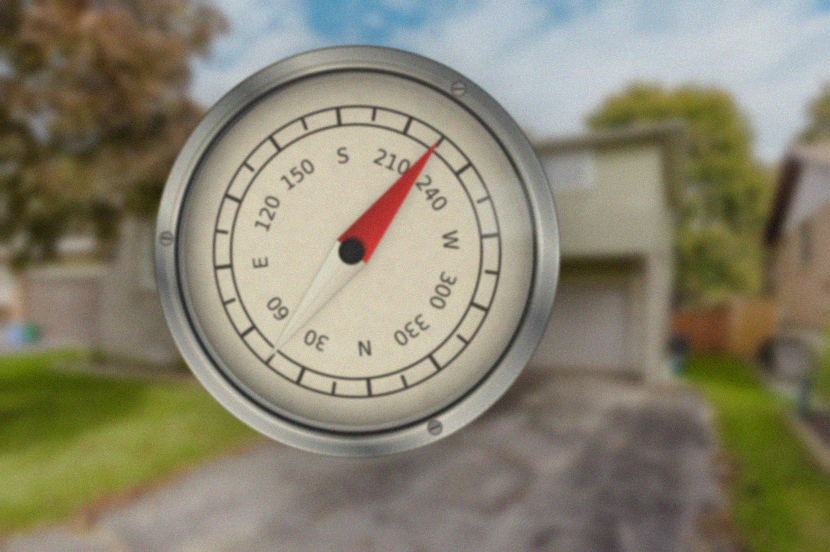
225 °
